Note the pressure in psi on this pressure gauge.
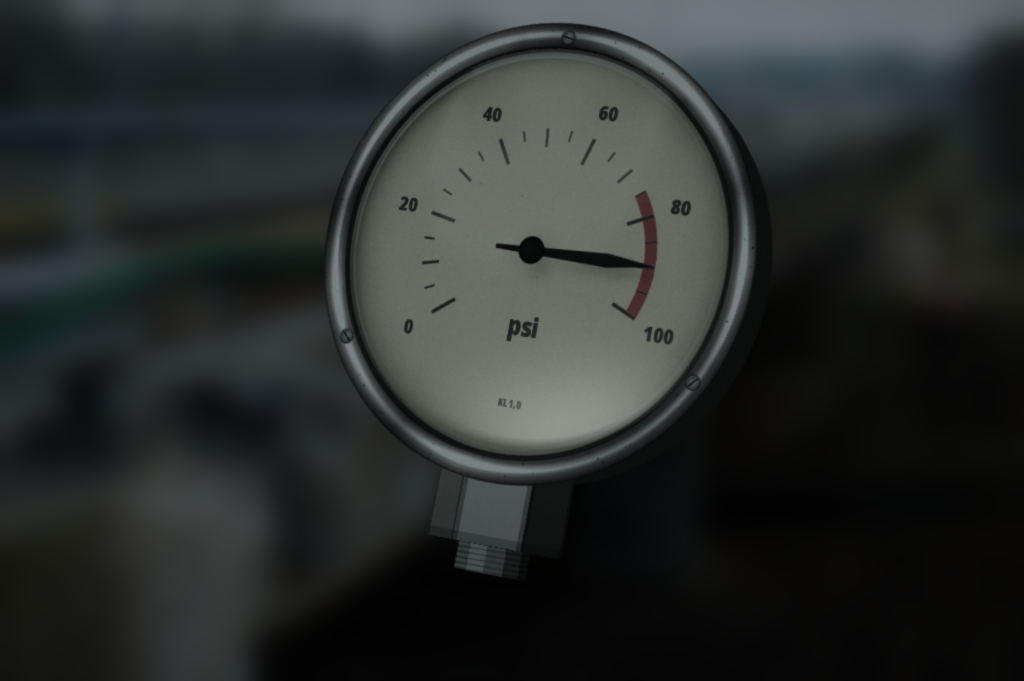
90 psi
